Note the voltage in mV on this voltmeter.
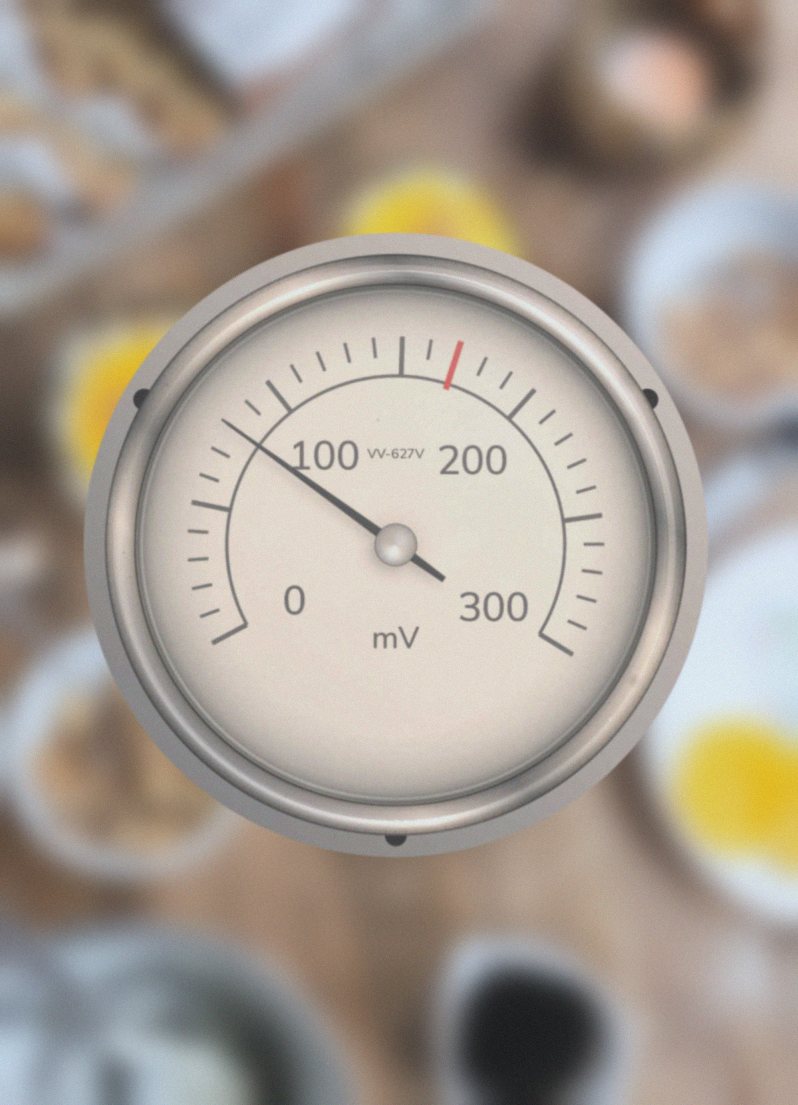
80 mV
